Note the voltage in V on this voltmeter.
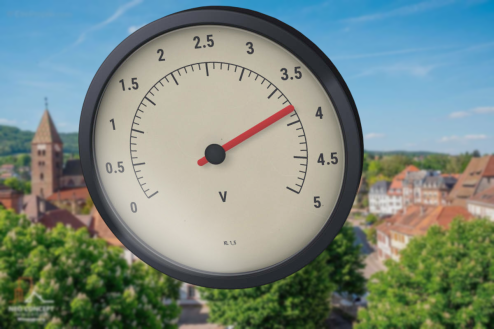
3.8 V
